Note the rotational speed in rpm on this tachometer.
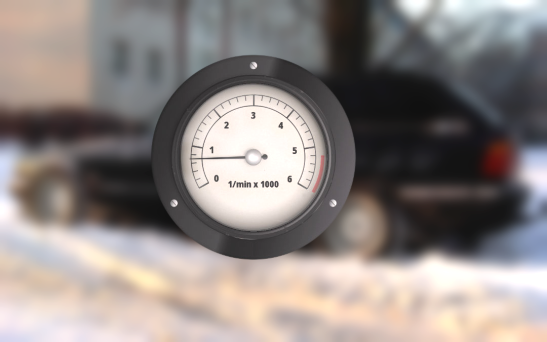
700 rpm
